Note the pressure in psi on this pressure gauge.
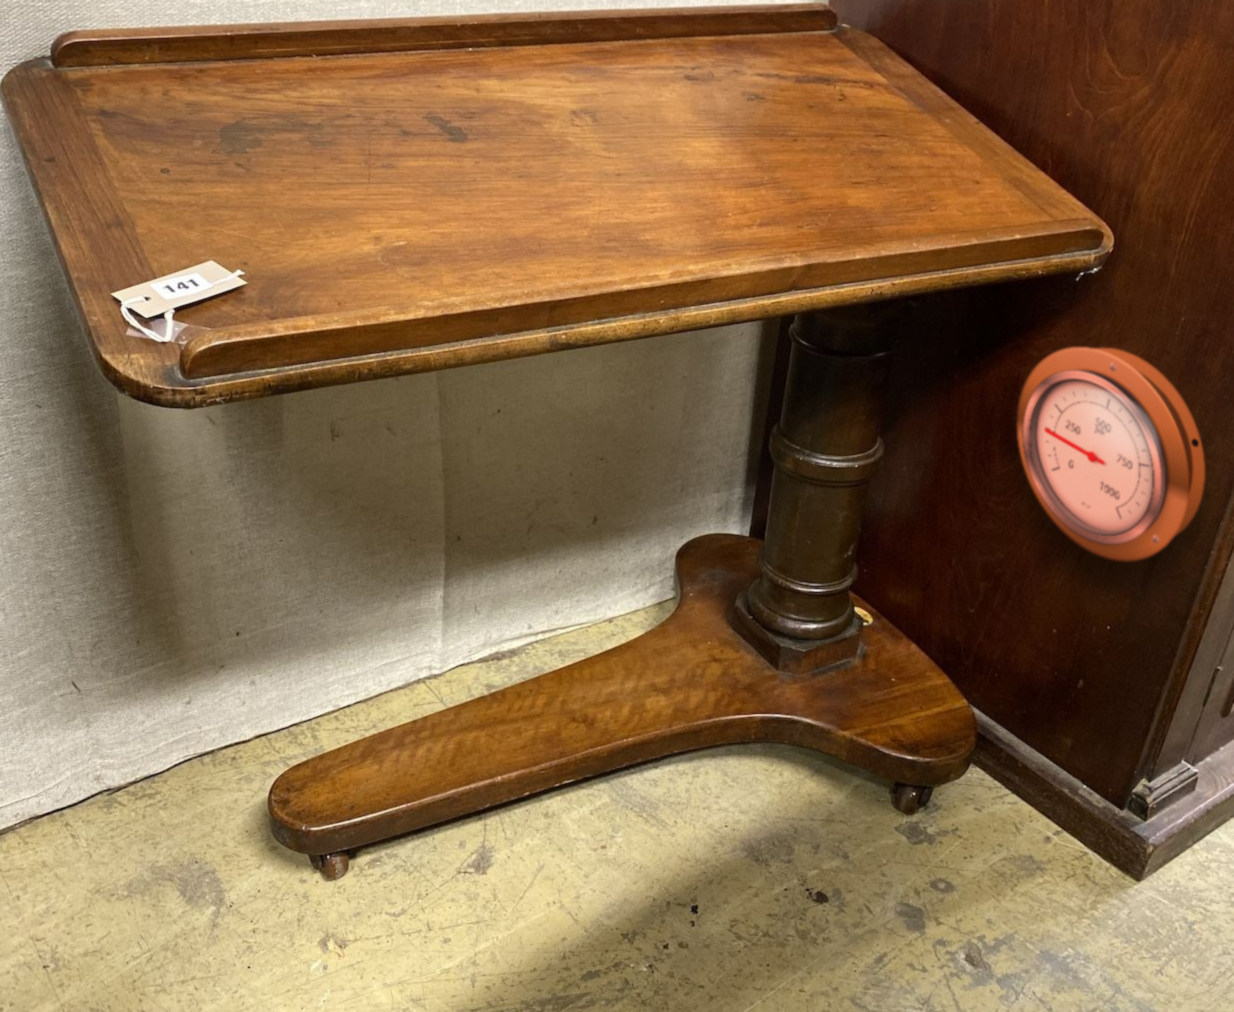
150 psi
